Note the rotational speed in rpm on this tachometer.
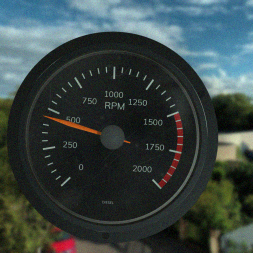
450 rpm
